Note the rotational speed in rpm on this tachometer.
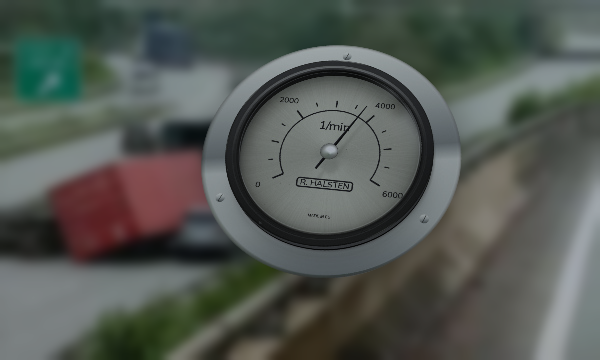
3750 rpm
